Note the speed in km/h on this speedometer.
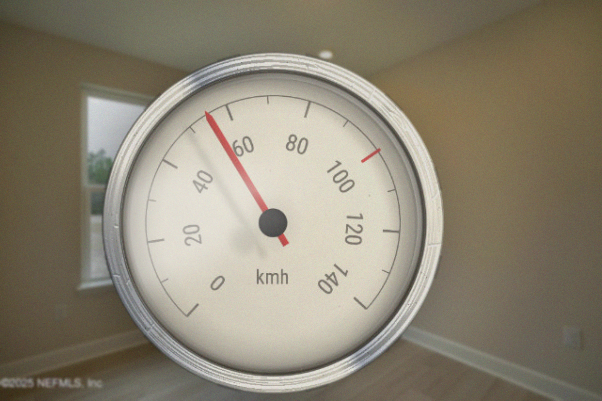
55 km/h
